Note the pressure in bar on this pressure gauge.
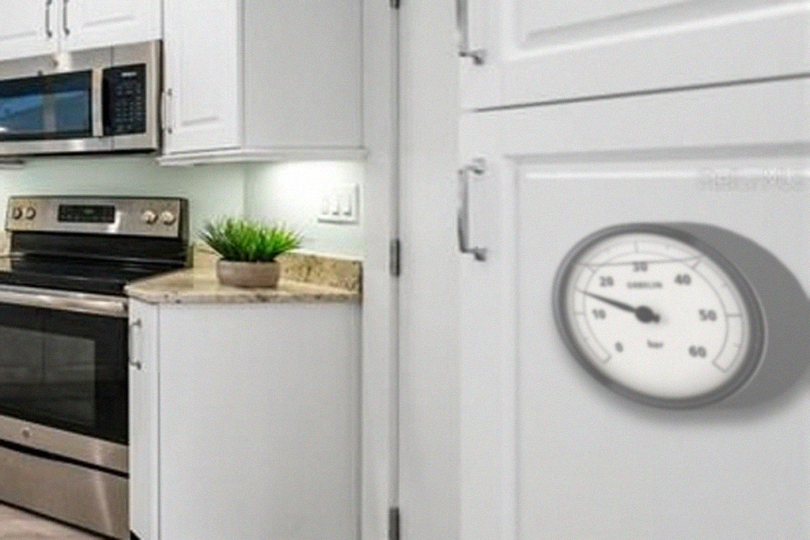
15 bar
